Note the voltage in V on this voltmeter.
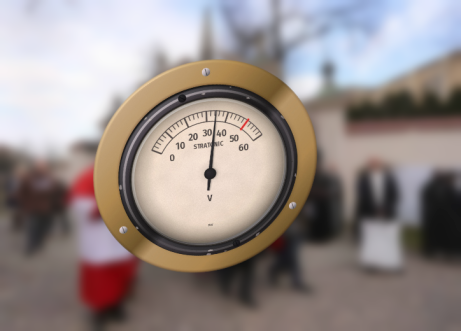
34 V
